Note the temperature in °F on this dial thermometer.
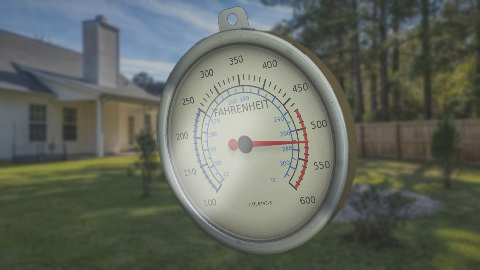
520 °F
